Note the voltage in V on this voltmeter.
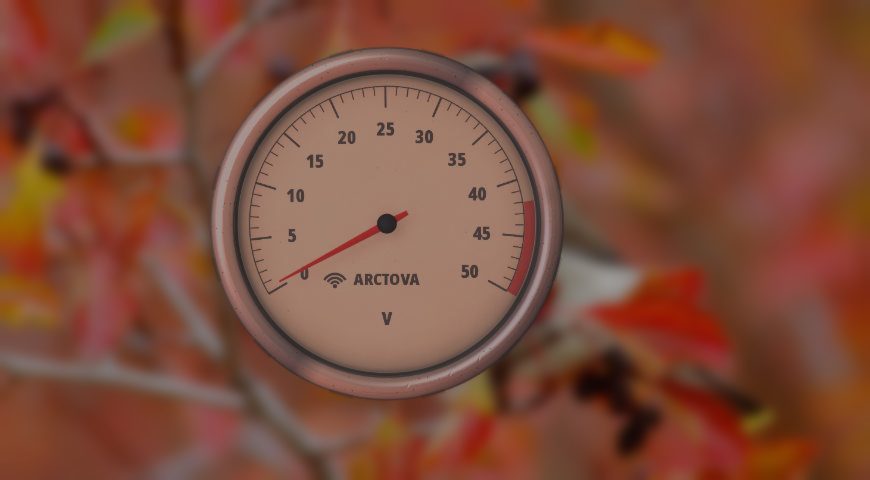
0.5 V
